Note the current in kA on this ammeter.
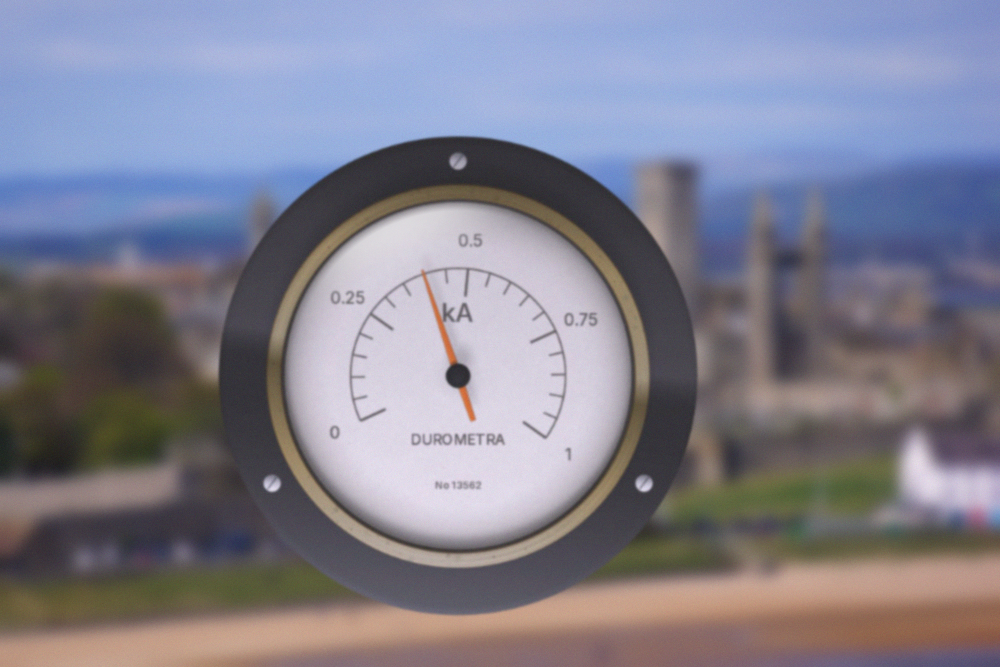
0.4 kA
